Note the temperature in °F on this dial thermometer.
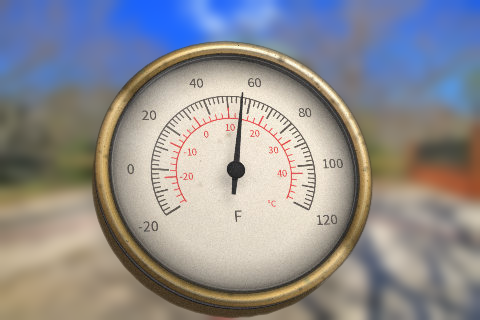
56 °F
